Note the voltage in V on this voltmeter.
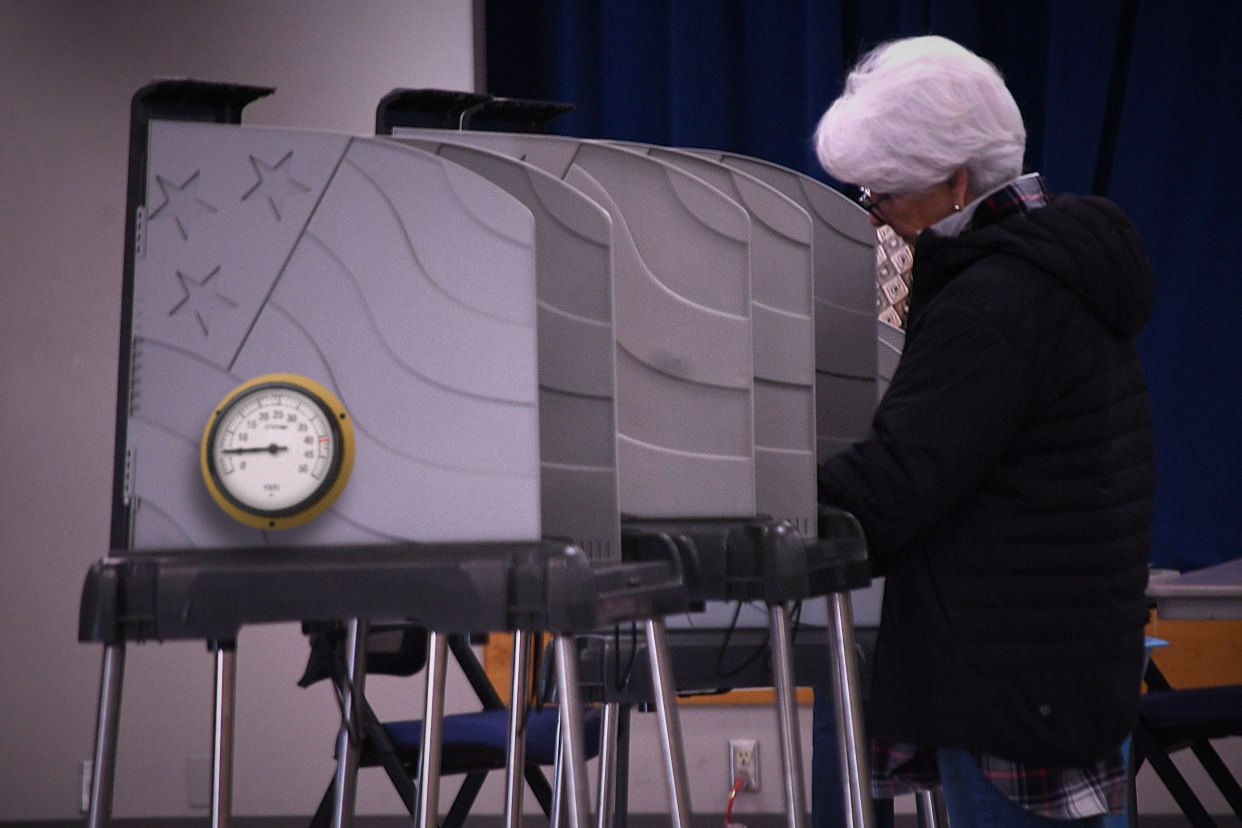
5 V
